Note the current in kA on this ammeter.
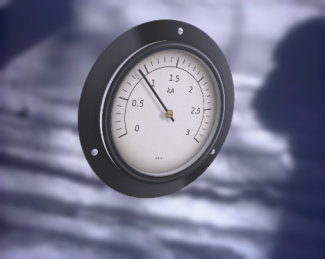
0.9 kA
